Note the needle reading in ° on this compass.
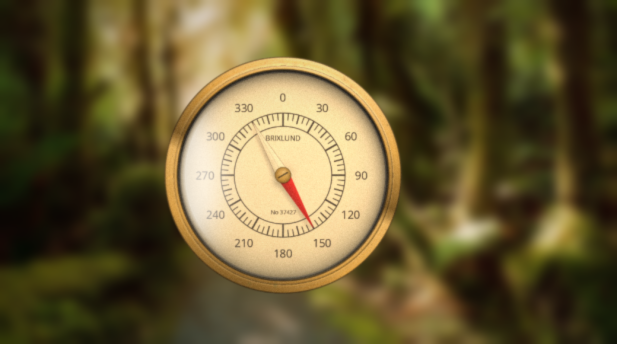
150 °
